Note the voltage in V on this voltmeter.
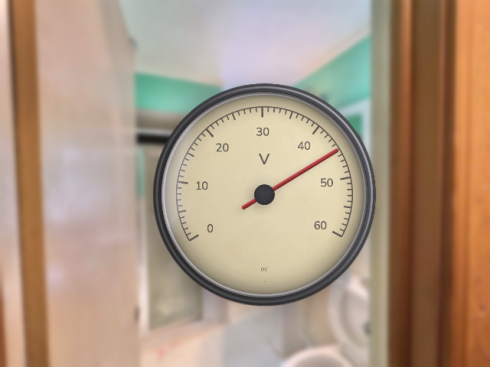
45 V
